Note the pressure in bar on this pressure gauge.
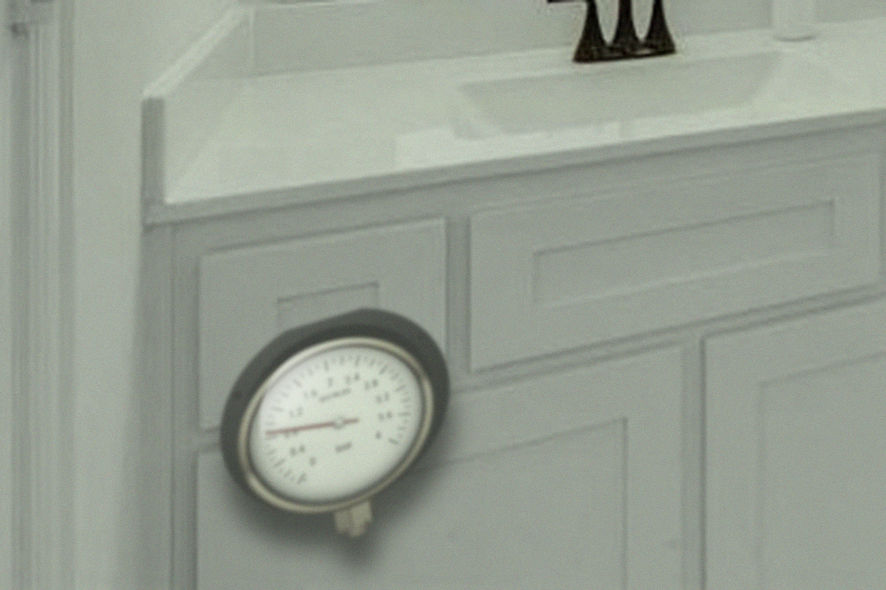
0.9 bar
